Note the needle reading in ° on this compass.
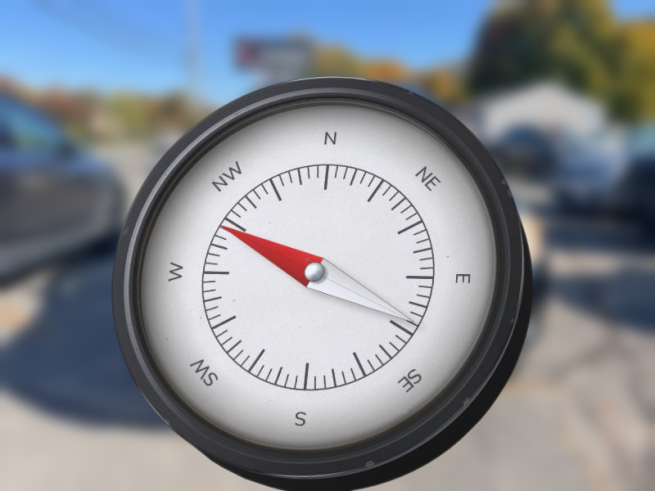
295 °
